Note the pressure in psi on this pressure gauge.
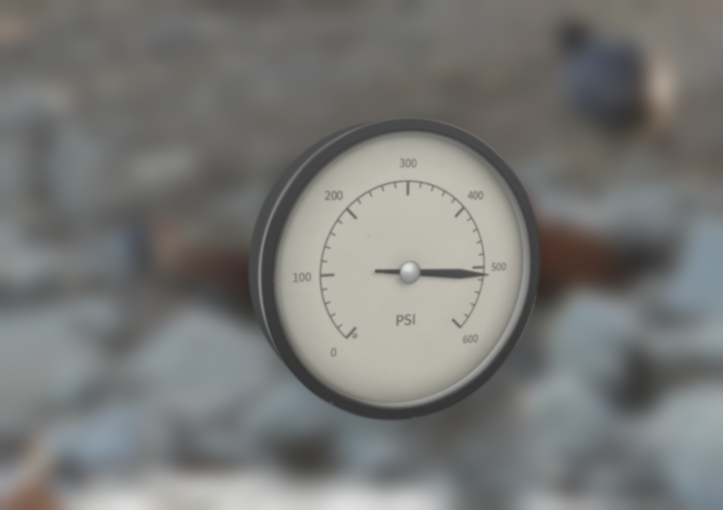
510 psi
